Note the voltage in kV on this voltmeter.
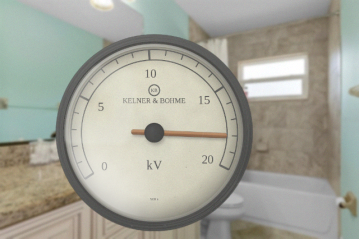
18 kV
